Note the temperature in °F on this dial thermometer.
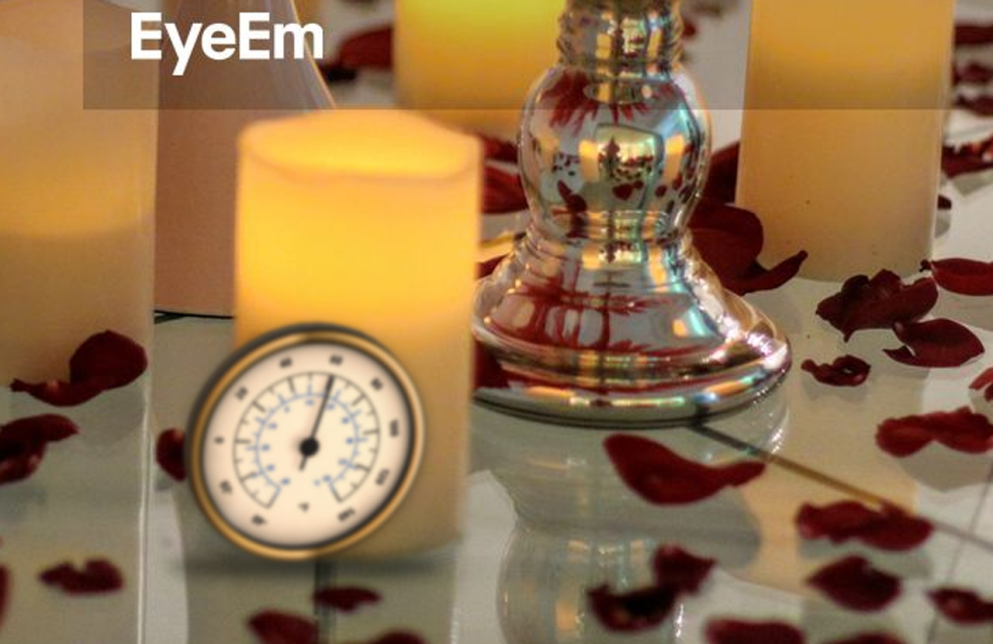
60 °F
